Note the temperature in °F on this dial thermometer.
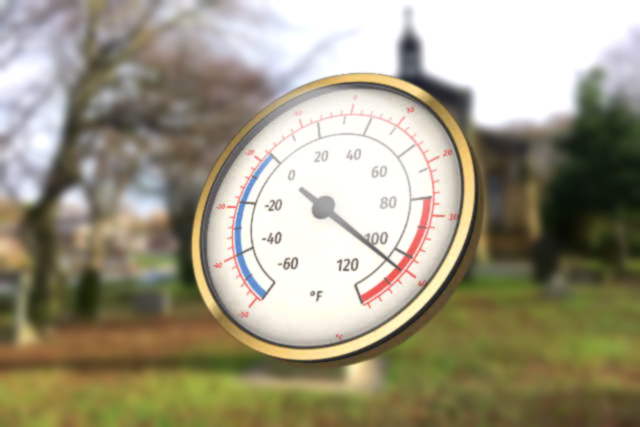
105 °F
